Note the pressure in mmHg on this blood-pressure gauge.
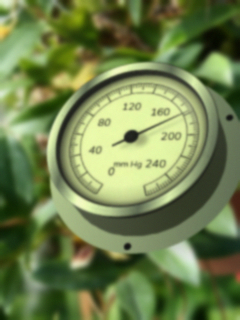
180 mmHg
